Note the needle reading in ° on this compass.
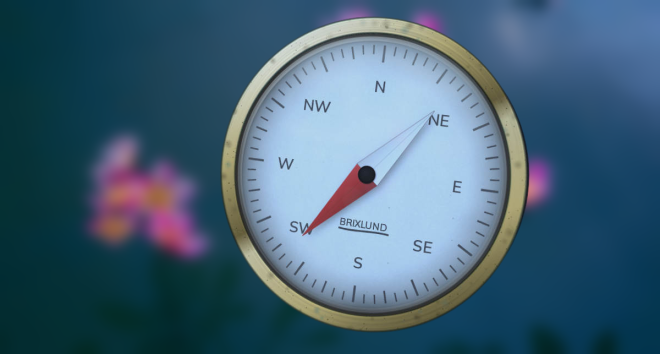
220 °
